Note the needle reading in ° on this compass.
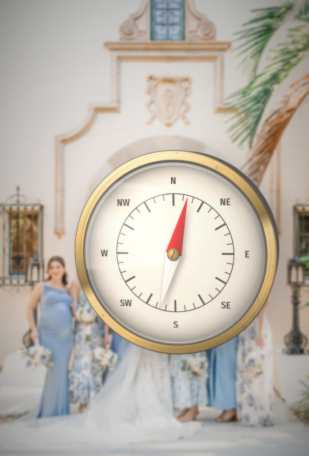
15 °
